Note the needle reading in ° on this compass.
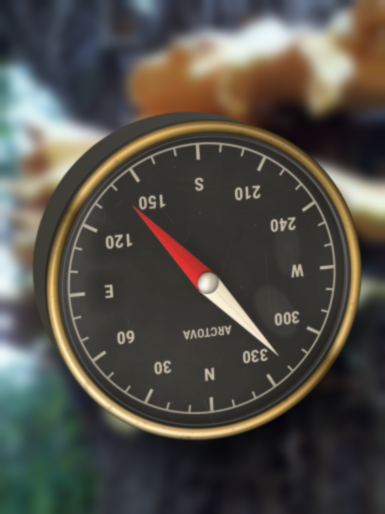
140 °
